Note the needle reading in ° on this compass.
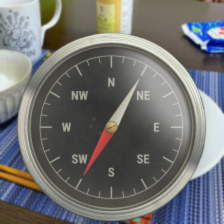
210 °
